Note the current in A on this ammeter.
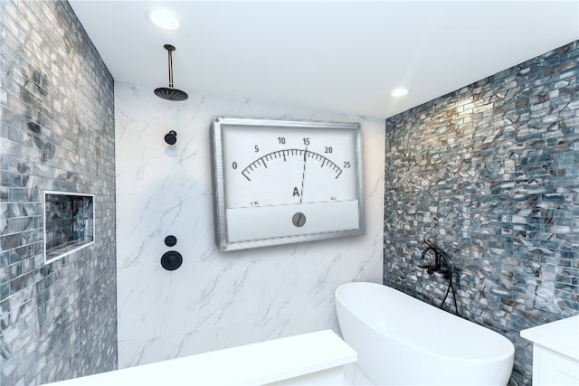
15 A
